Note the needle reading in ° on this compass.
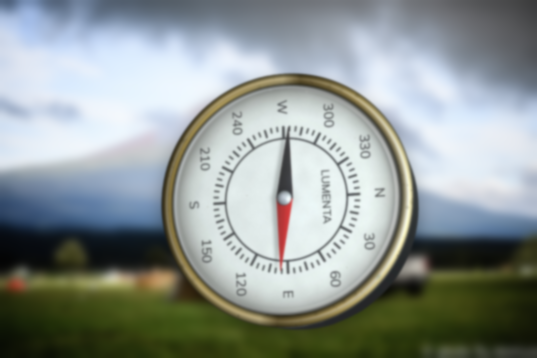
95 °
